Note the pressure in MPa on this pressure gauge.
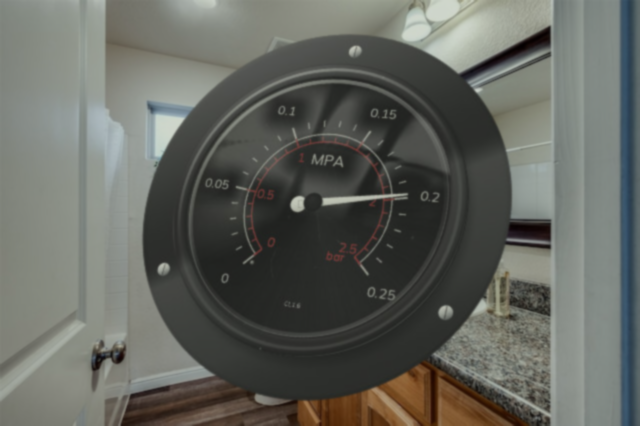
0.2 MPa
